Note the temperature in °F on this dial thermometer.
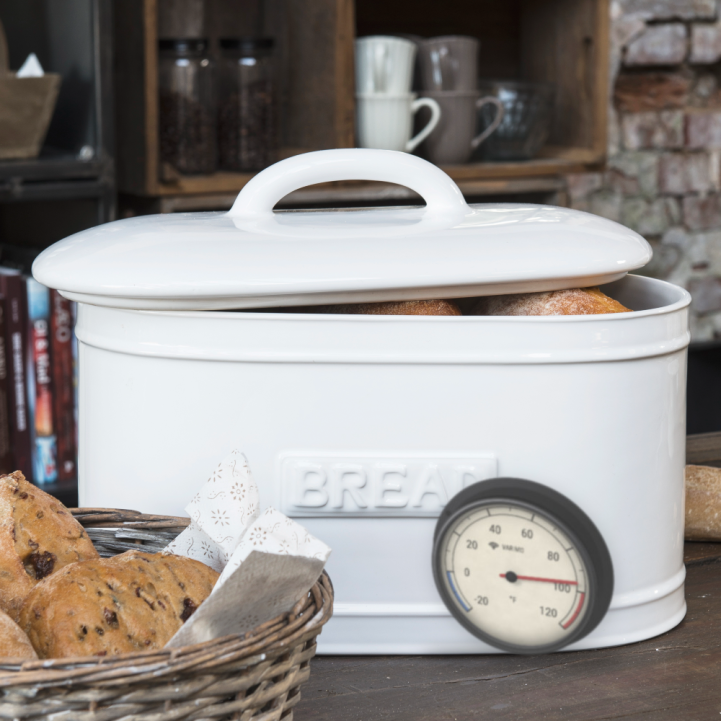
95 °F
